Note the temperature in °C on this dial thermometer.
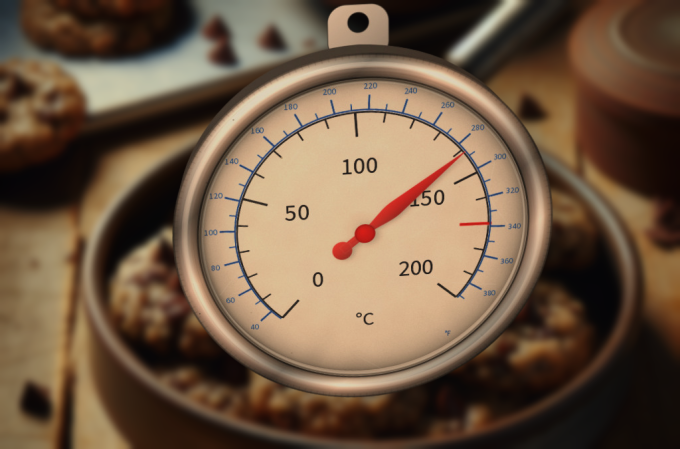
140 °C
